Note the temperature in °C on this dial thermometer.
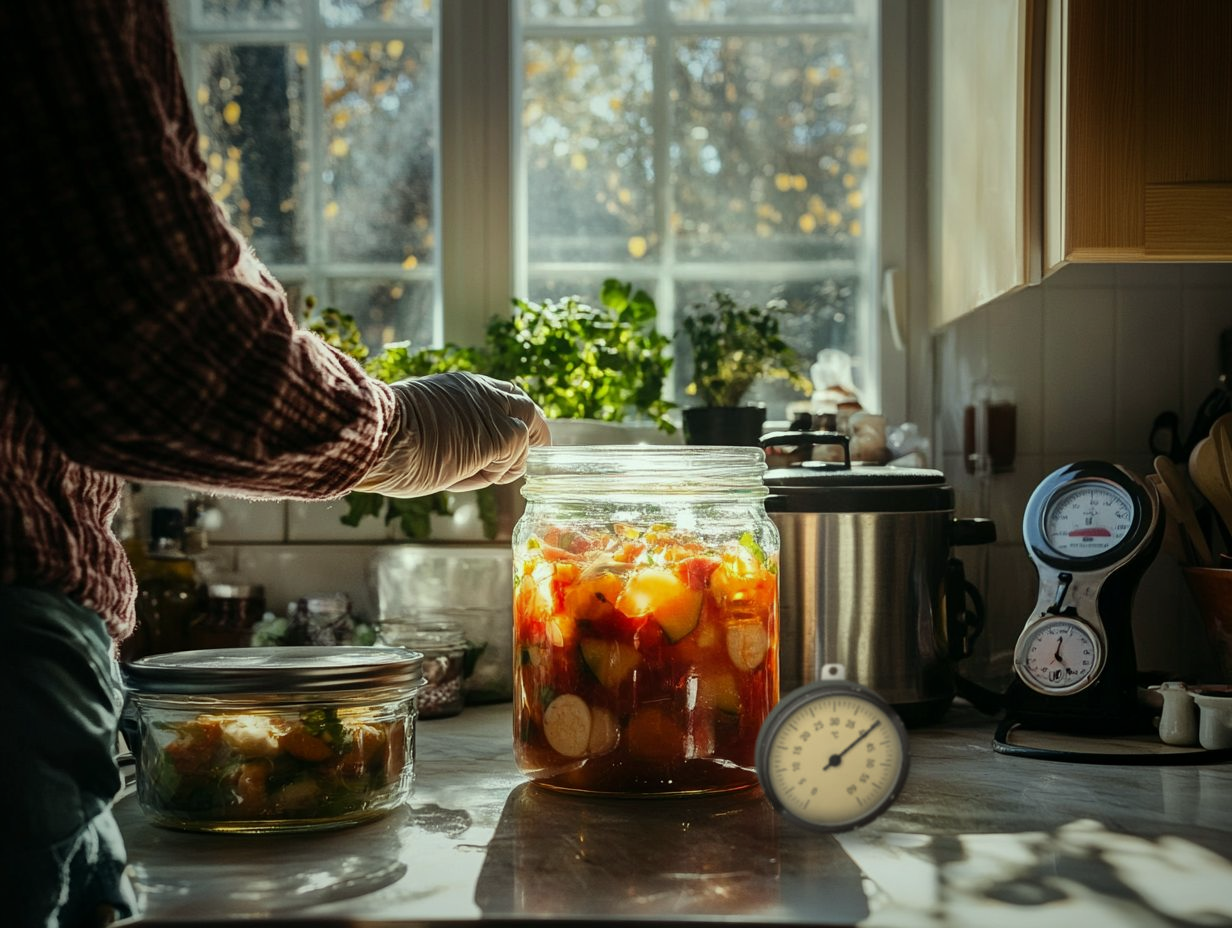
40 °C
